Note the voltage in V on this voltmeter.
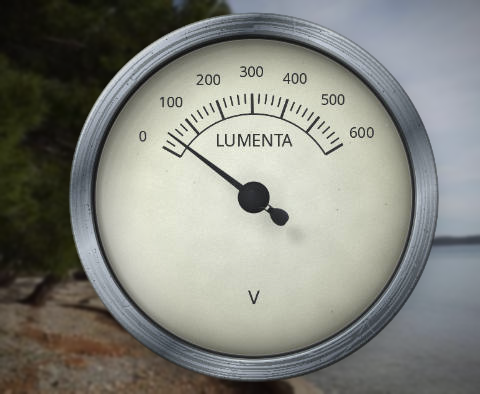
40 V
